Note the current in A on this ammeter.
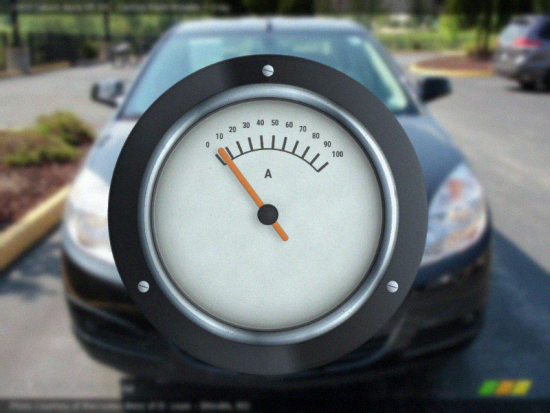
5 A
